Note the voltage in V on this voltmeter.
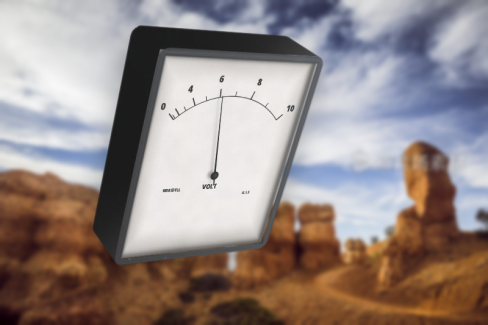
6 V
